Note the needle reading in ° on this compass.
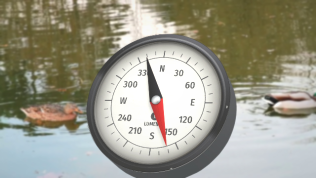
160 °
